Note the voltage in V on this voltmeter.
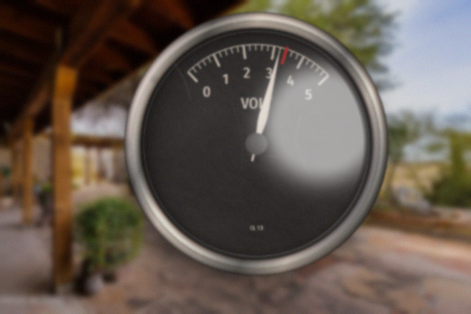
3.2 V
